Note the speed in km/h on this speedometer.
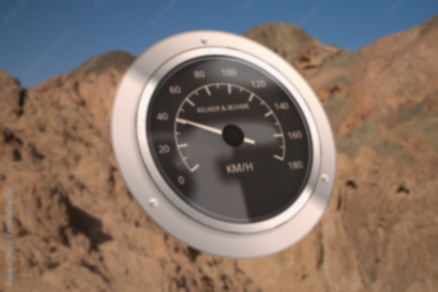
40 km/h
